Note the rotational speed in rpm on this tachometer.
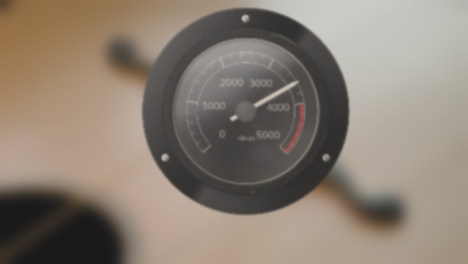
3600 rpm
